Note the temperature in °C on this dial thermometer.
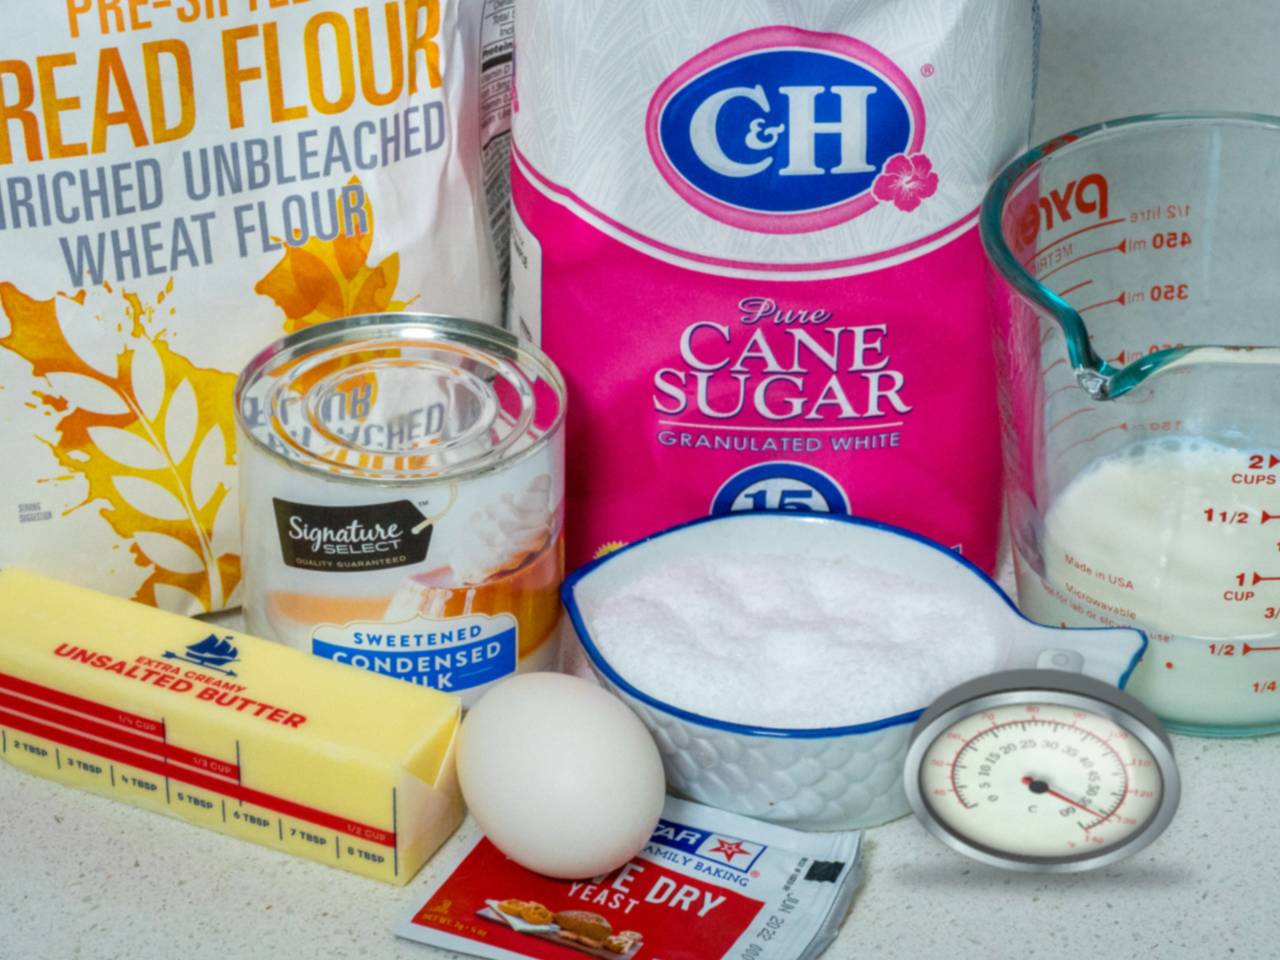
55 °C
